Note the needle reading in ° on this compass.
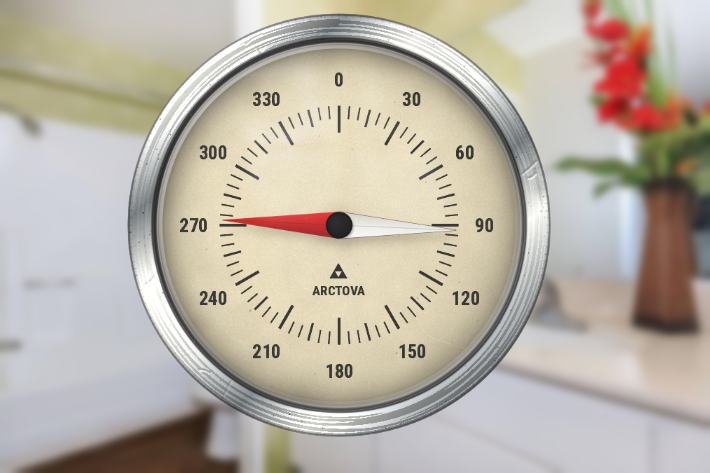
272.5 °
